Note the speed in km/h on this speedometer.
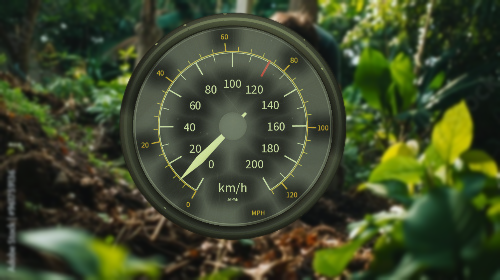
10 km/h
